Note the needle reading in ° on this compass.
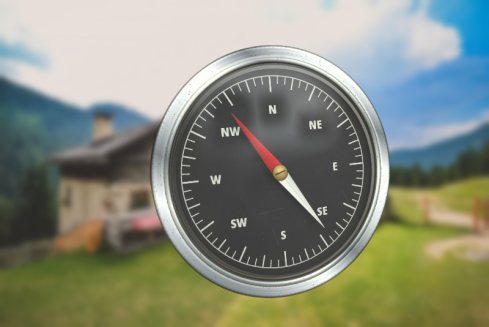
325 °
